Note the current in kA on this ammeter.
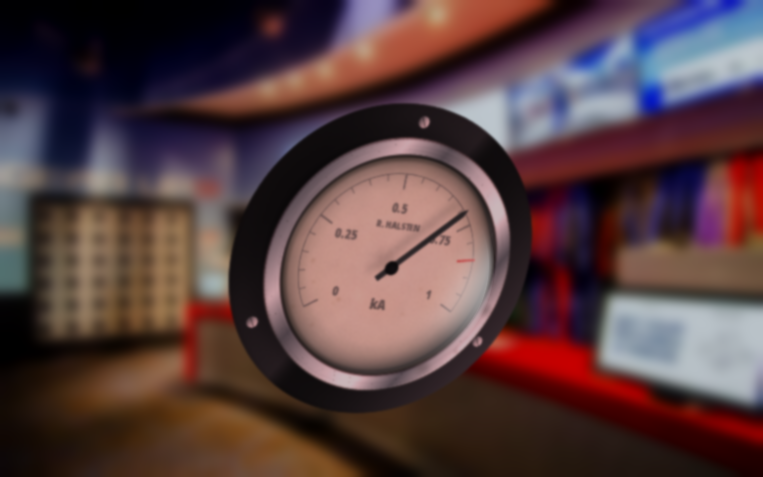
0.7 kA
